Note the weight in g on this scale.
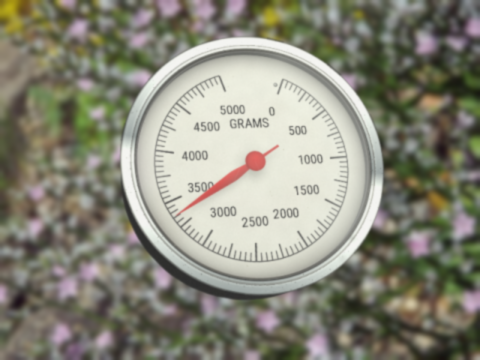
3350 g
